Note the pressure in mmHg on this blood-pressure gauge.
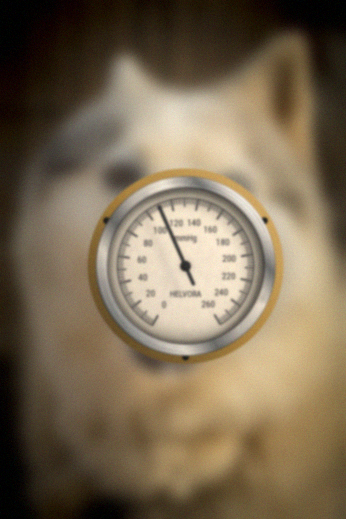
110 mmHg
